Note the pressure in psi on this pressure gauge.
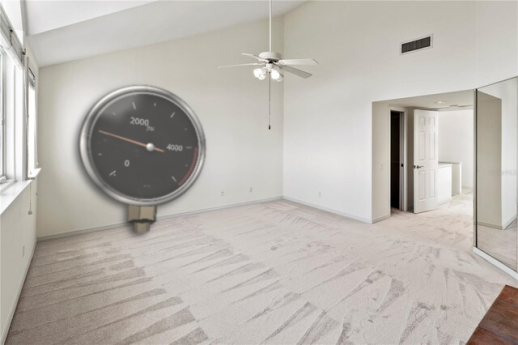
1000 psi
